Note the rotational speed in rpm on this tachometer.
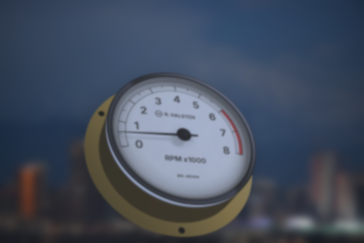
500 rpm
